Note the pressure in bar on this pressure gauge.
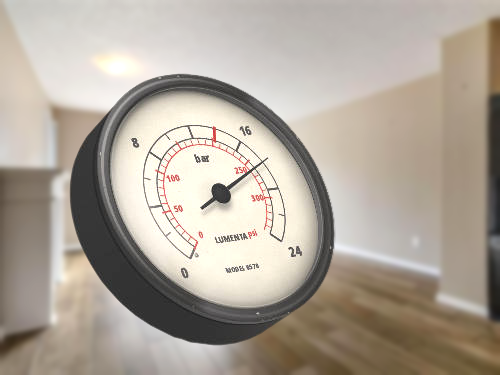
18 bar
